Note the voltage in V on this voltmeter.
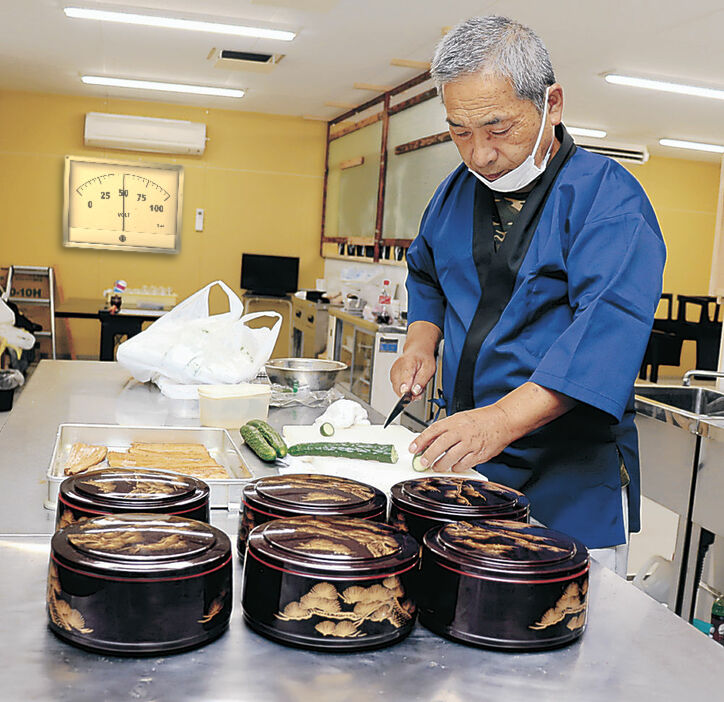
50 V
